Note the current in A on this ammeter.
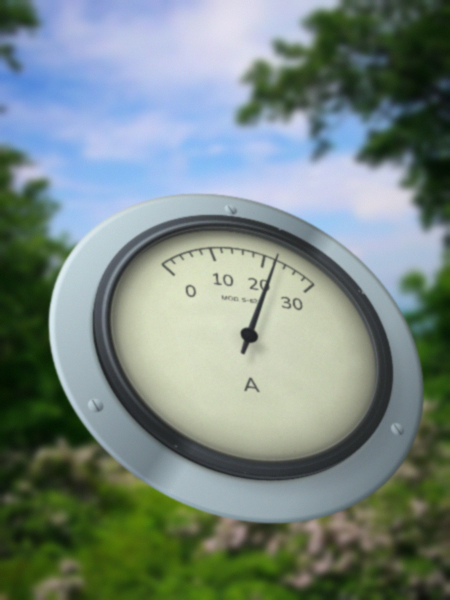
22 A
